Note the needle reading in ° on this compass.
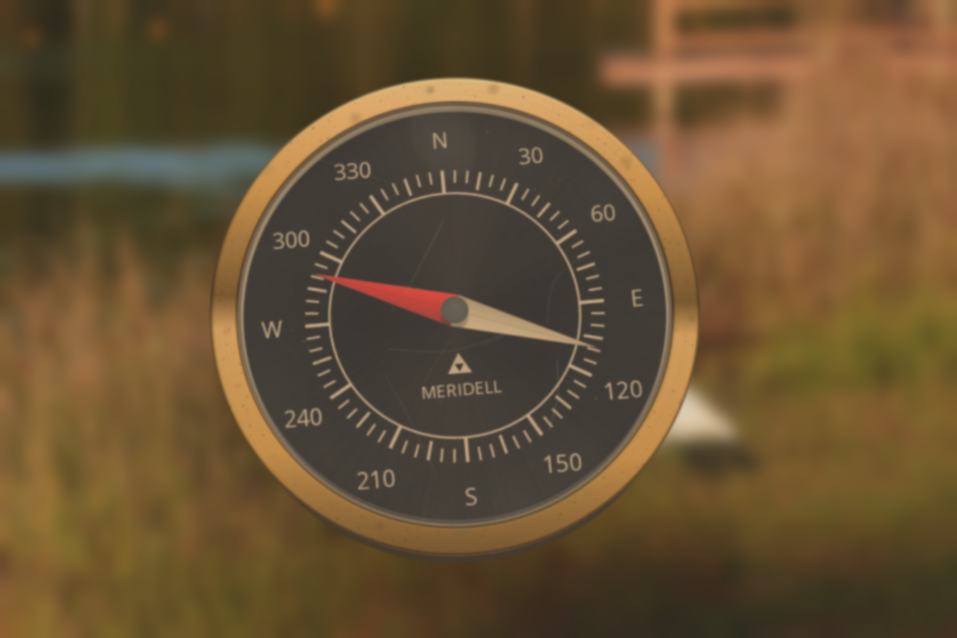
290 °
